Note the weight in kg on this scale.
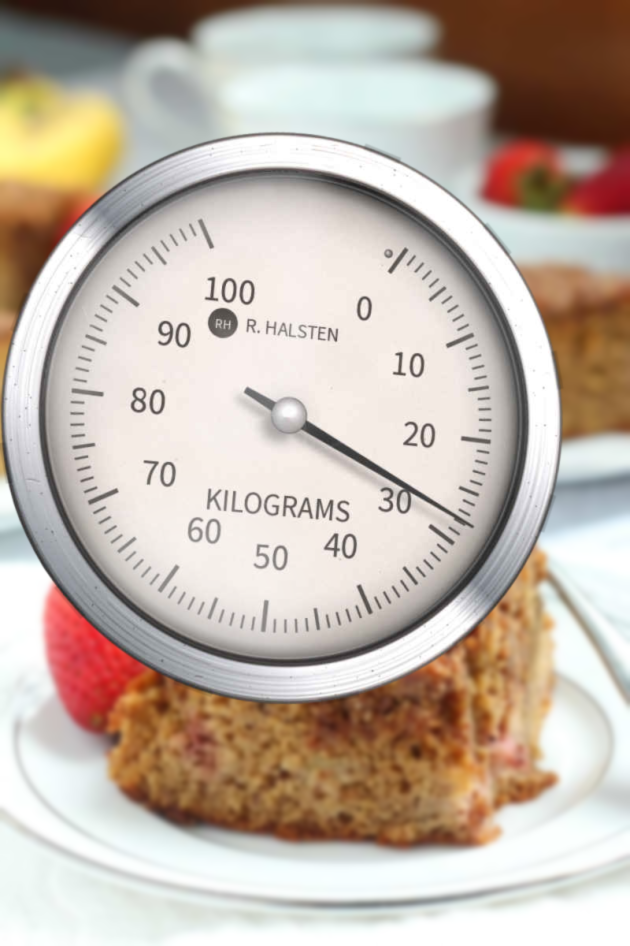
28 kg
